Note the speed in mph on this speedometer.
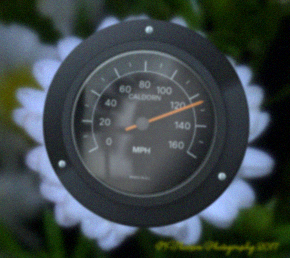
125 mph
